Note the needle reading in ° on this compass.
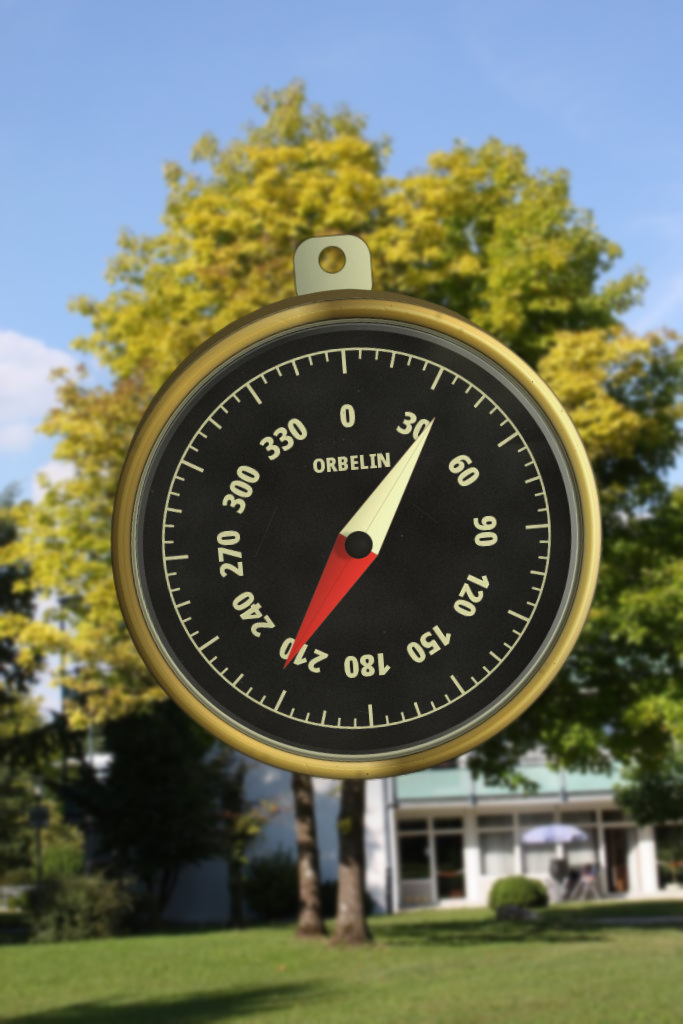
215 °
